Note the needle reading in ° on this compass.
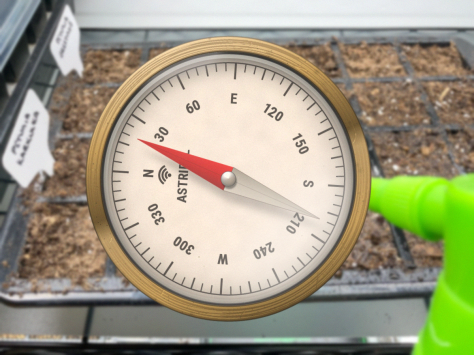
20 °
